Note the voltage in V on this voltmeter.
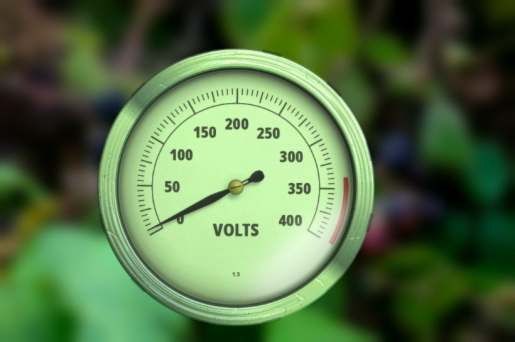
5 V
